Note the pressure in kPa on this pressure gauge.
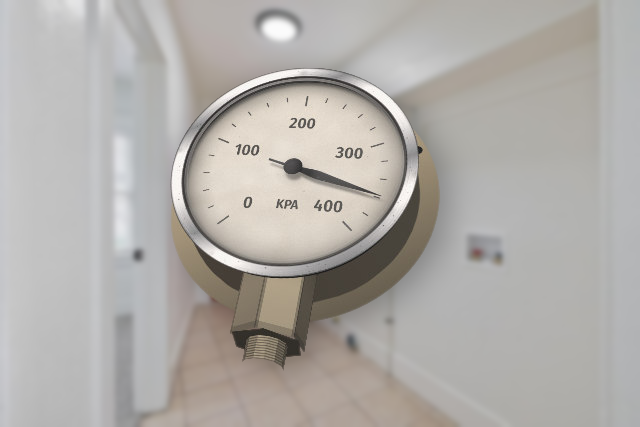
360 kPa
